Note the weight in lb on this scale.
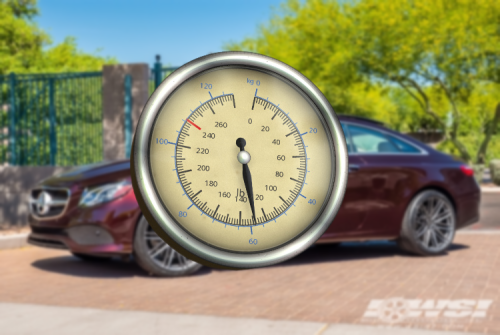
130 lb
